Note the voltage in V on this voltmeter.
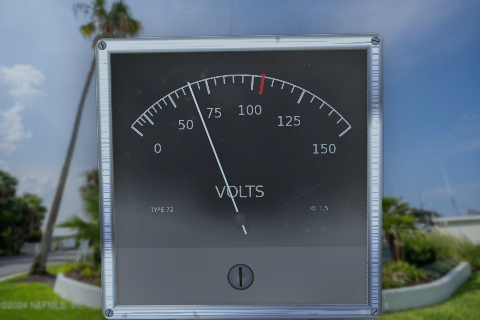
65 V
